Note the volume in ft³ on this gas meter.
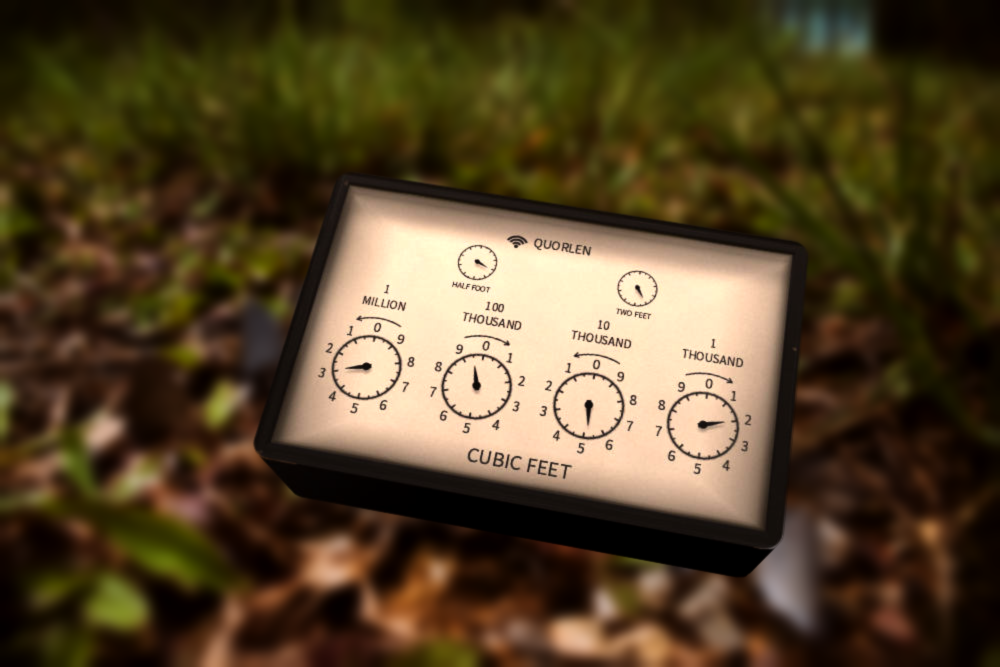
295200 ft³
